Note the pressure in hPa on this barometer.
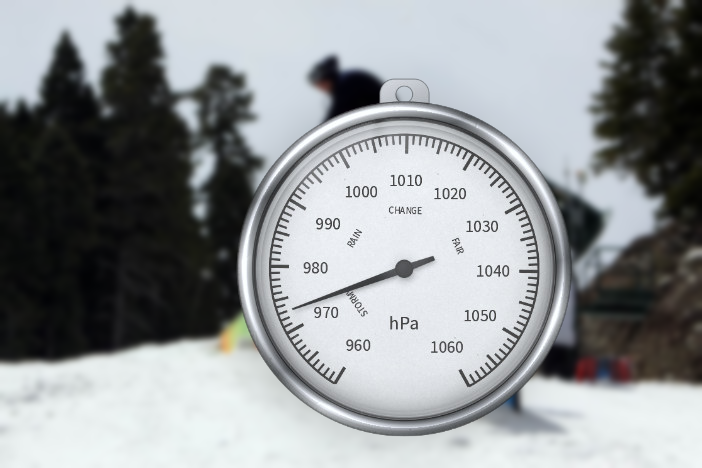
973 hPa
